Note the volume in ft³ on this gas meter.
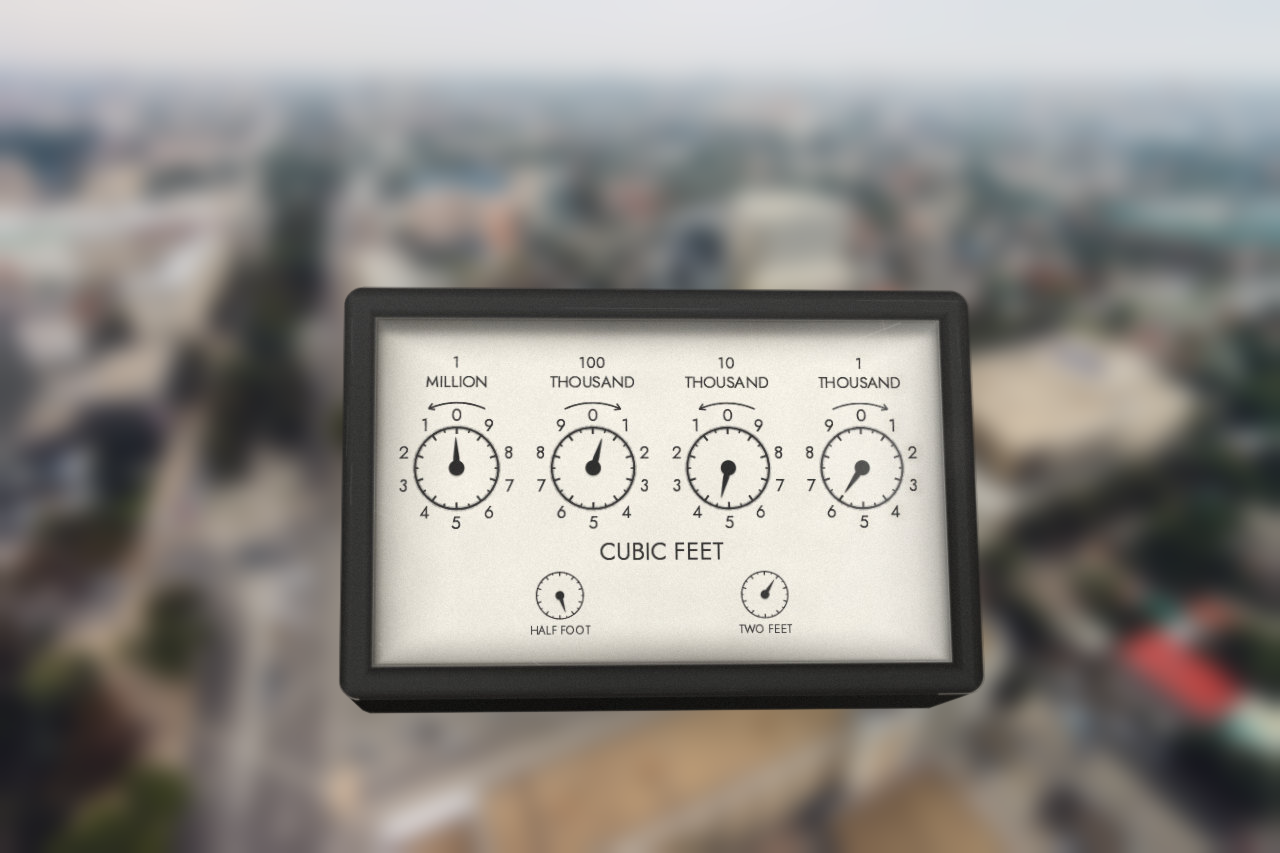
4600 ft³
